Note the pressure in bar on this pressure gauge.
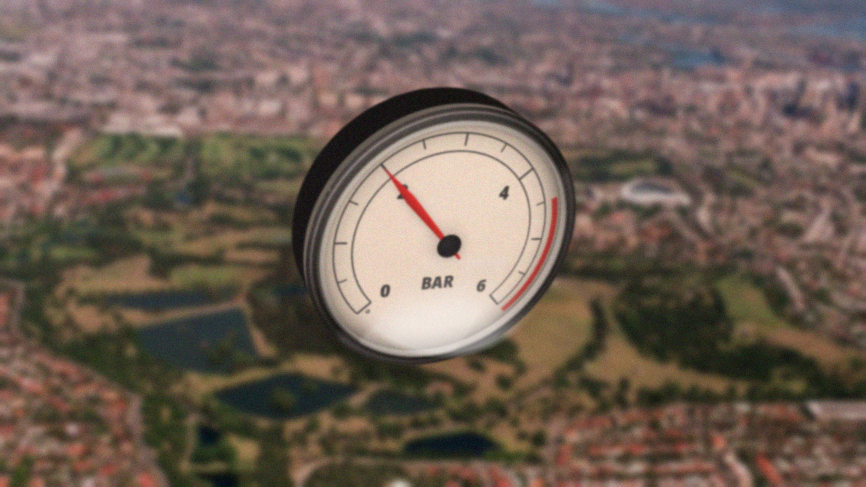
2 bar
